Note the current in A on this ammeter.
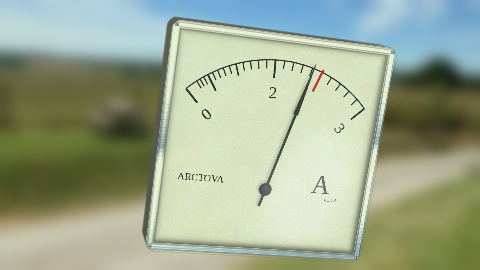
2.4 A
